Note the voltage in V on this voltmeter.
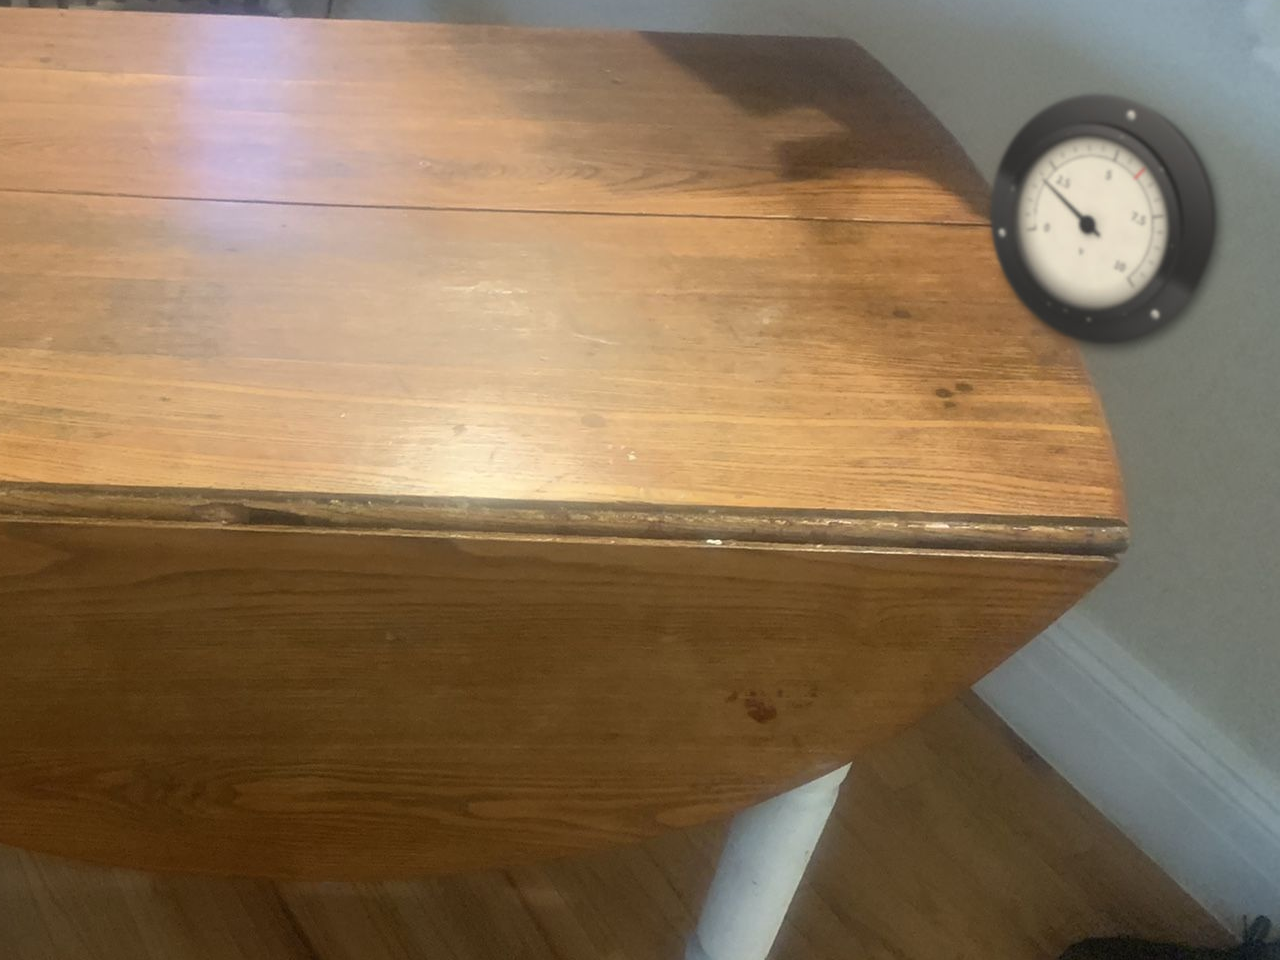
2 V
